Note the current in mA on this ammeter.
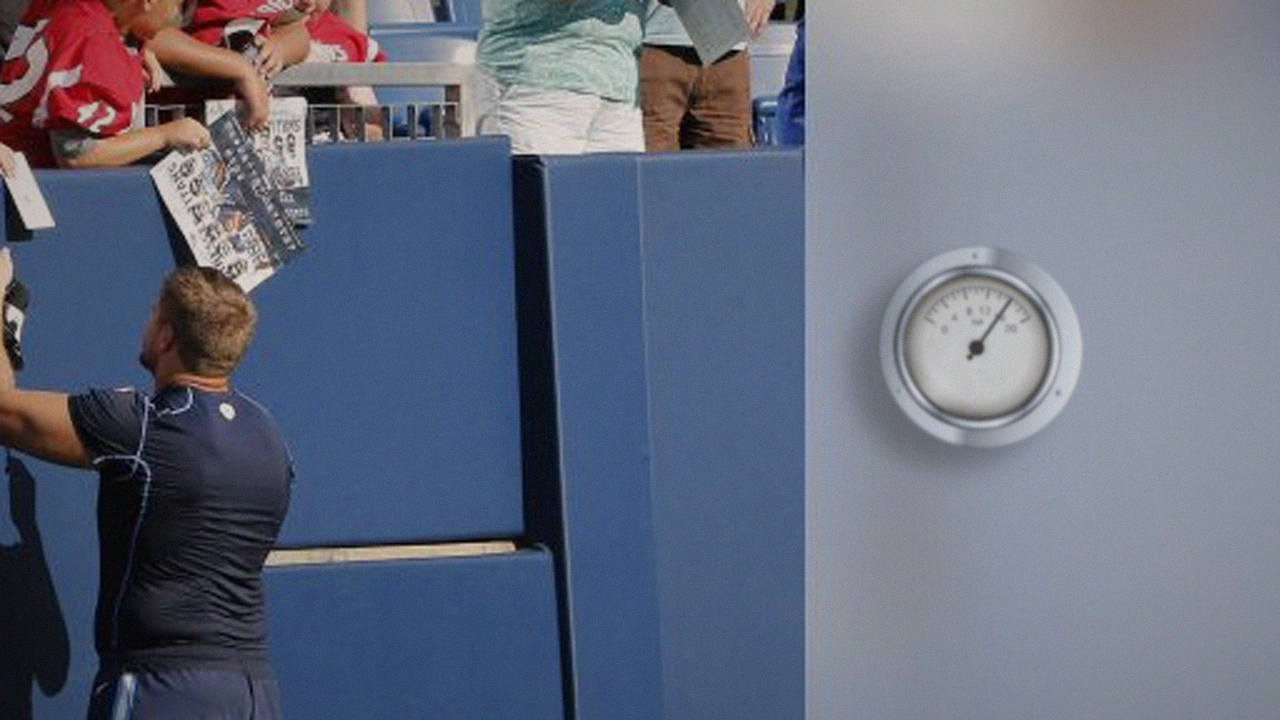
16 mA
